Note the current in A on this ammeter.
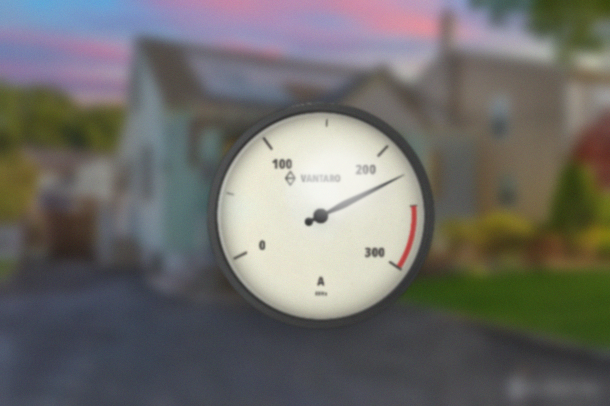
225 A
